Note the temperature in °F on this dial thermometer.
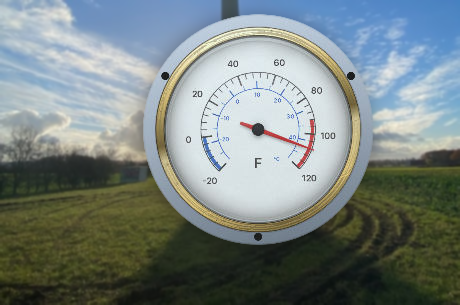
108 °F
